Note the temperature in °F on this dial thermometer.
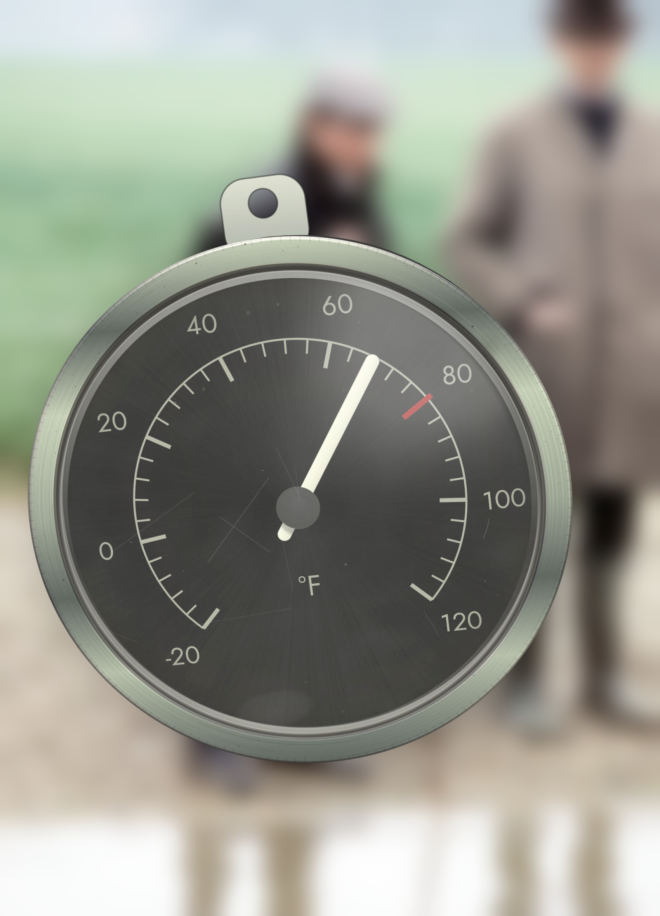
68 °F
